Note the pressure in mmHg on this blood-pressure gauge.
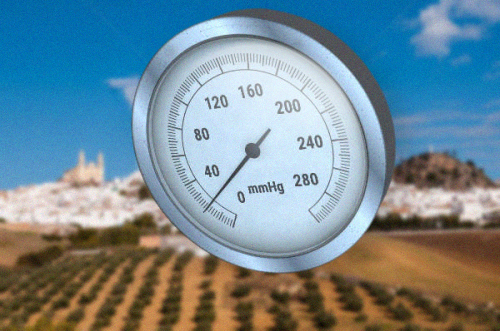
20 mmHg
